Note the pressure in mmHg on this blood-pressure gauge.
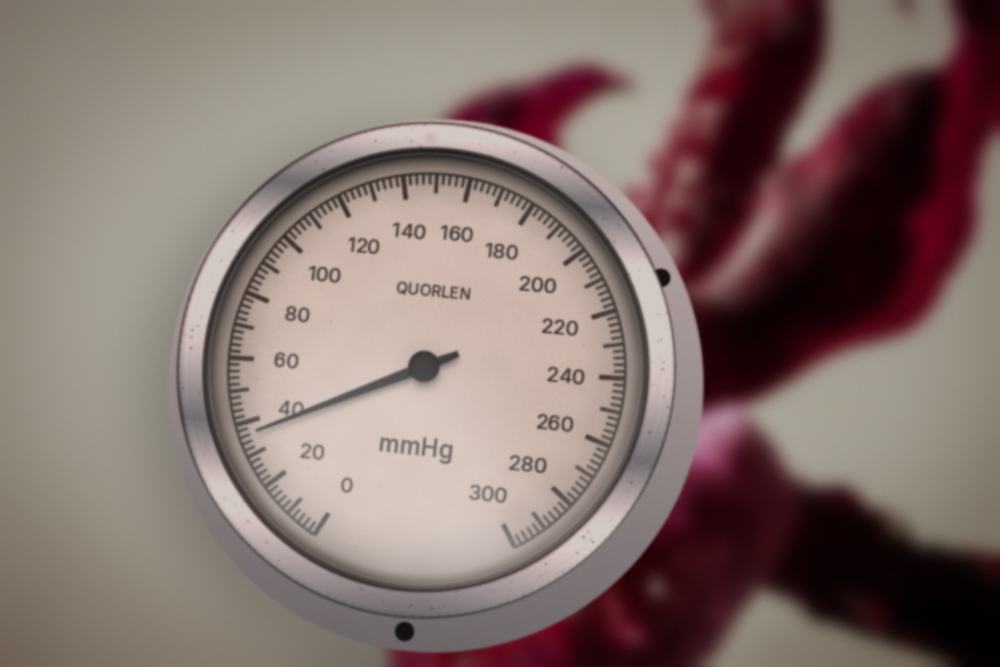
36 mmHg
